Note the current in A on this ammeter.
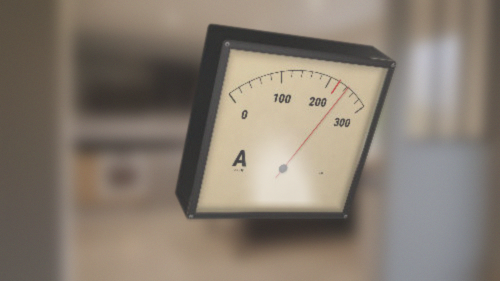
240 A
